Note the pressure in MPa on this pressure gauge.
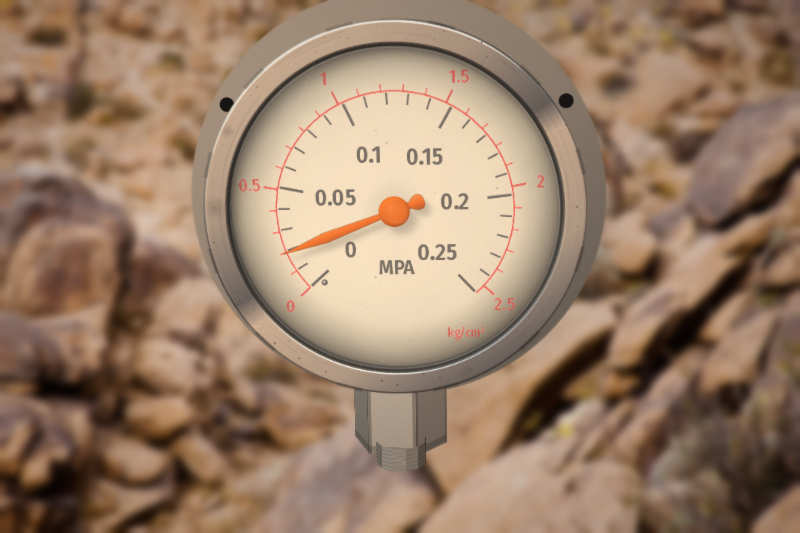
0.02 MPa
